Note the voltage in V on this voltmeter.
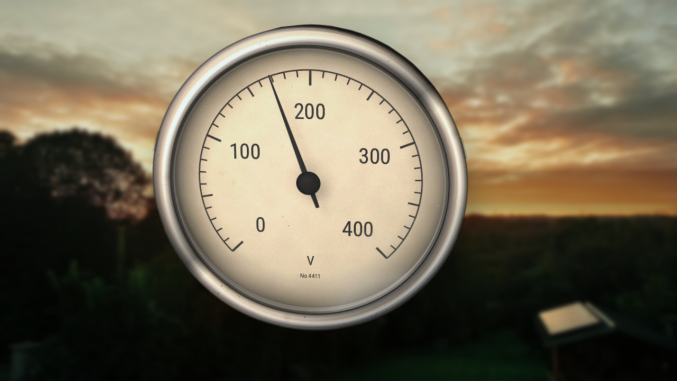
170 V
